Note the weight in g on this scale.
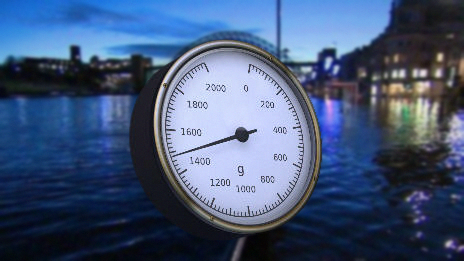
1480 g
